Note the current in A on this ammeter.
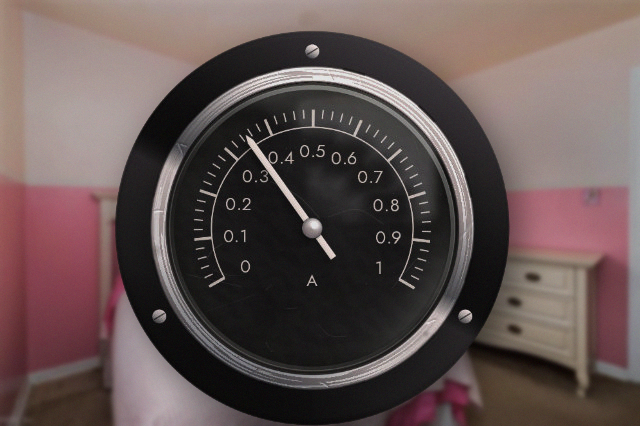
0.35 A
